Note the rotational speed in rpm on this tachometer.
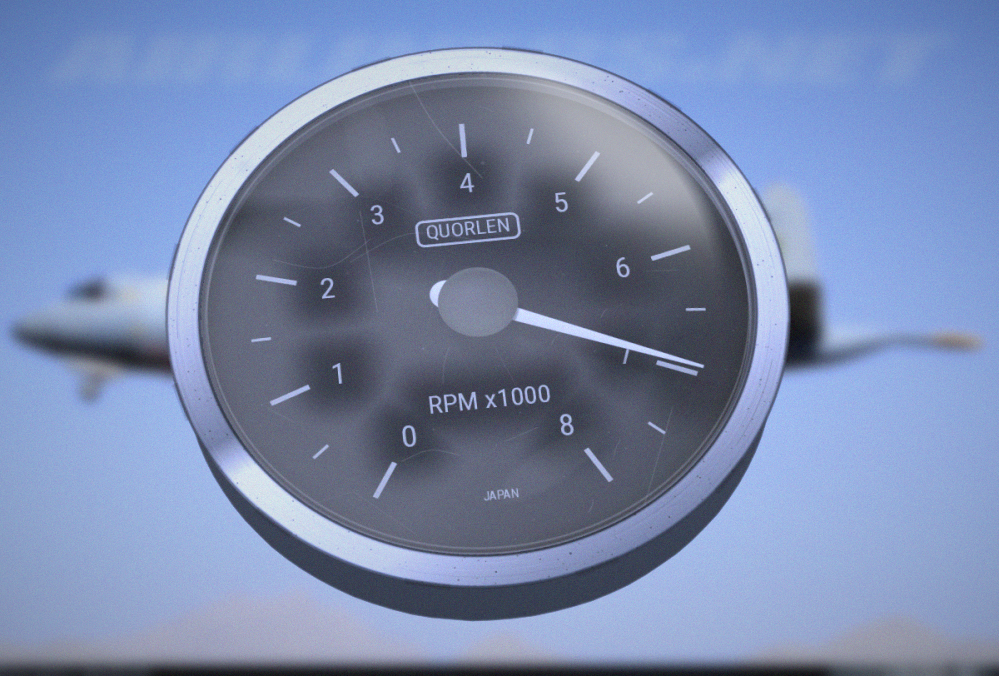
7000 rpm
